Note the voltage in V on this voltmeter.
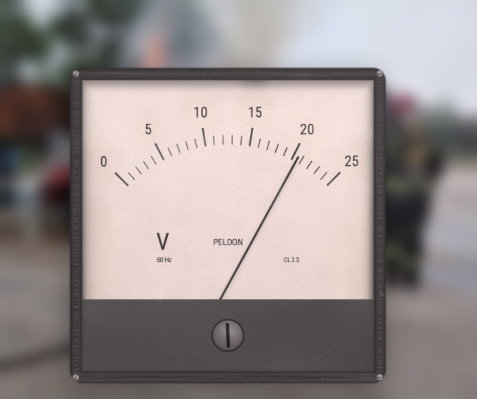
20.5 V
